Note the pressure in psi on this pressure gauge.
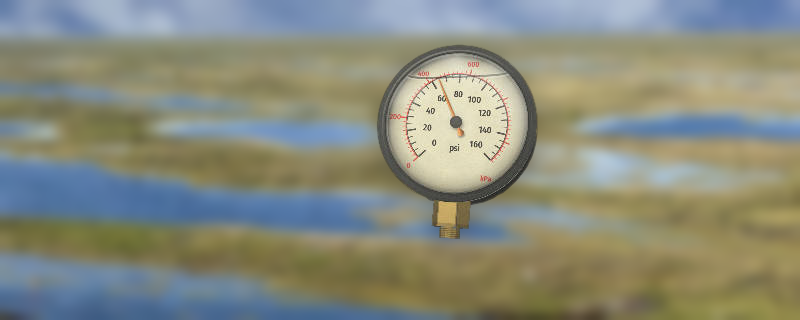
65 psi
